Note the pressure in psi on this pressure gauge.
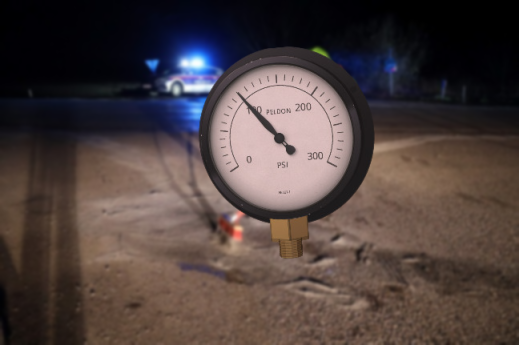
100 psi
